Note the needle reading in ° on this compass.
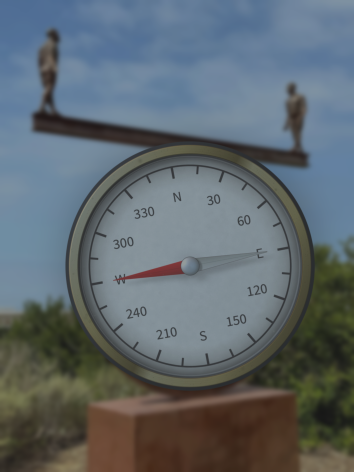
270 °
